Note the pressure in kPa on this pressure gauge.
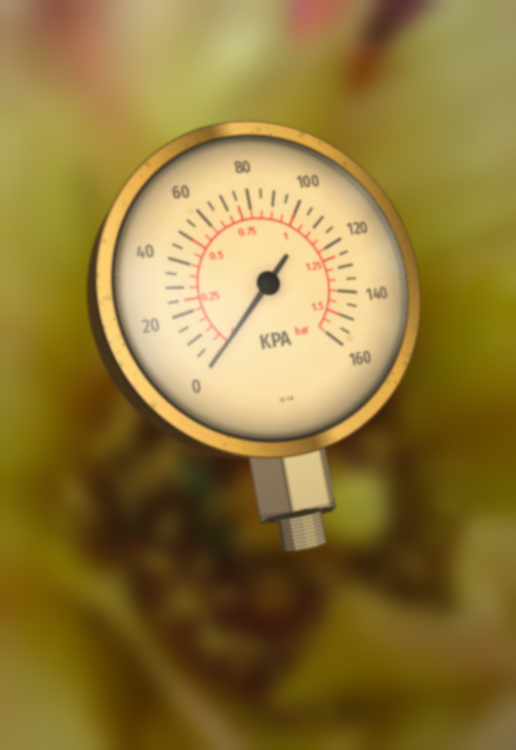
0 kPa
